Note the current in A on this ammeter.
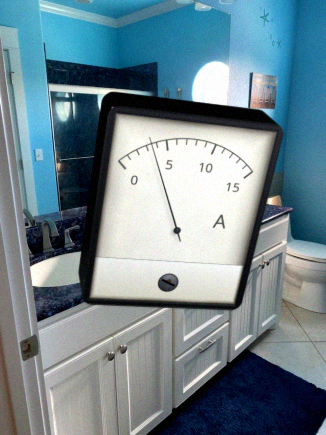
3.5 A
